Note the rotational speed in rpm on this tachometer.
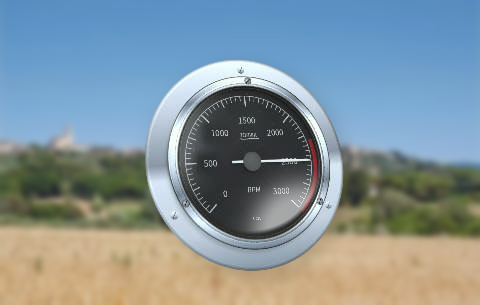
2500 rpm
